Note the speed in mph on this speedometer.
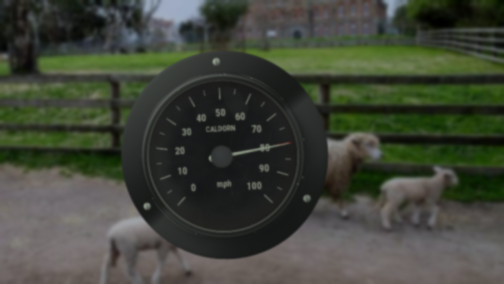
80 mph
